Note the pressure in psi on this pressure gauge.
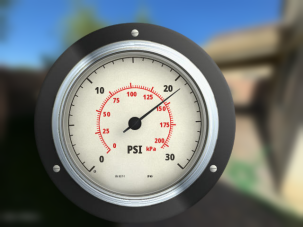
21 psi
